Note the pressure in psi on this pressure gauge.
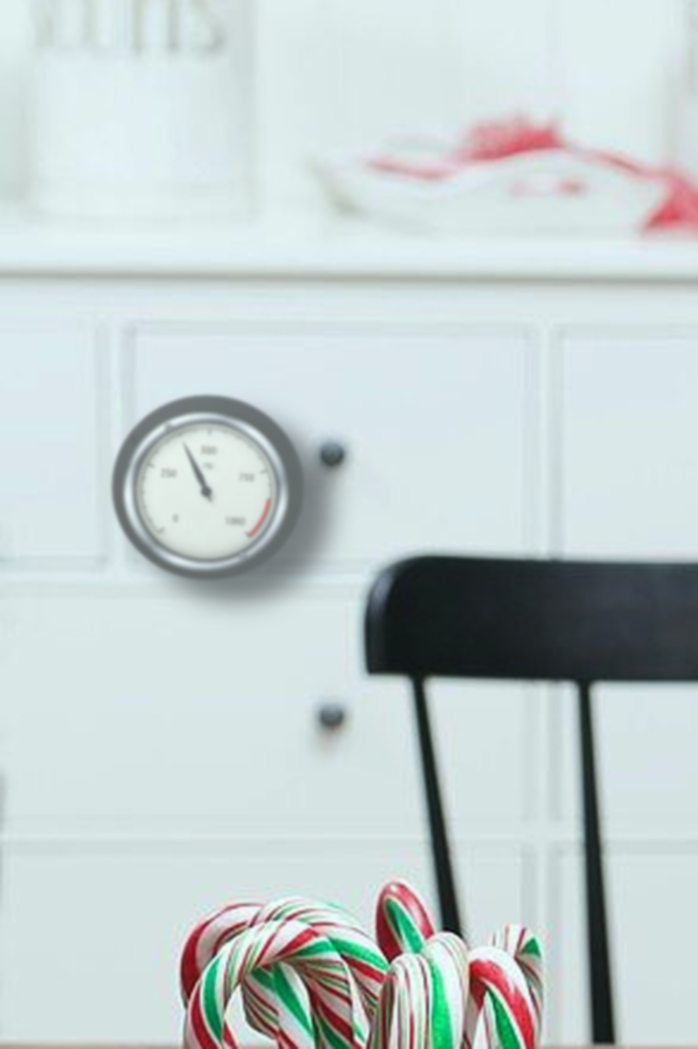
400 psi
